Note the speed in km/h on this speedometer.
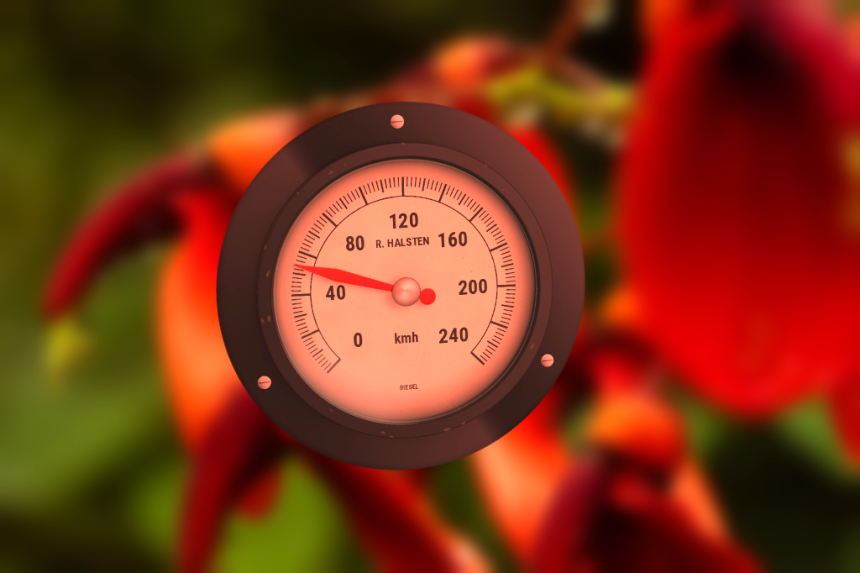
54 km/h
